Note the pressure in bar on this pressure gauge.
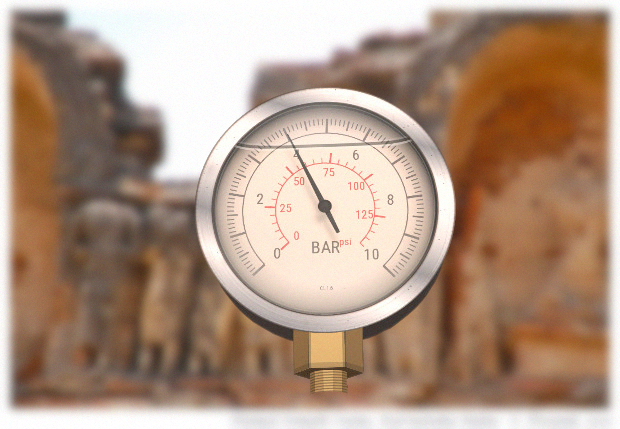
4 bar
